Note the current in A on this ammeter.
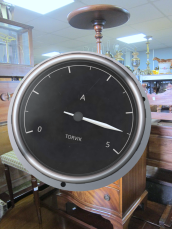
4.5 A
